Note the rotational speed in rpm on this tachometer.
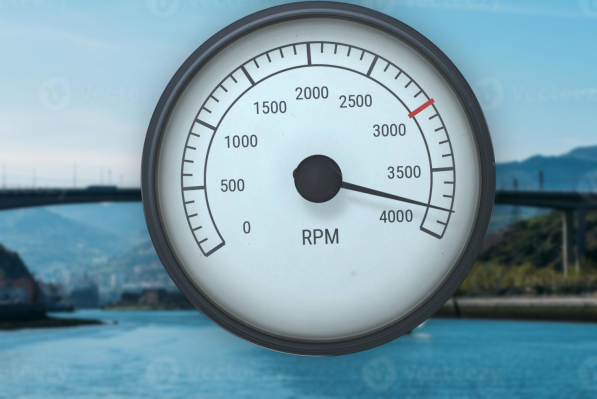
3800 rpm
